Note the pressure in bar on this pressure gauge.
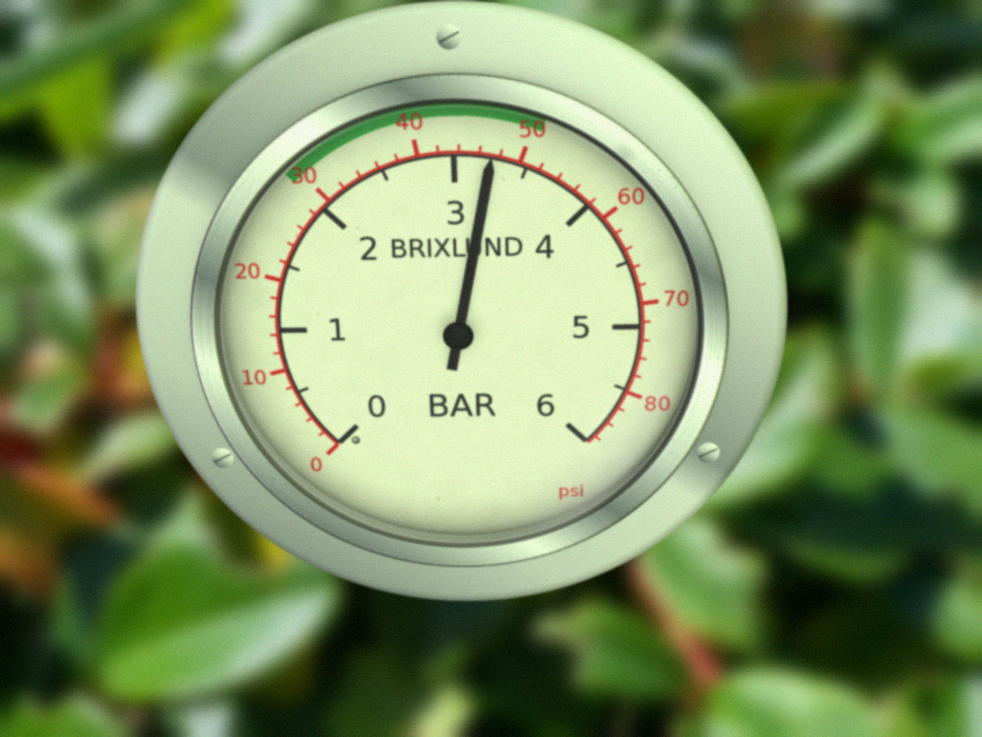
3.25 bar
